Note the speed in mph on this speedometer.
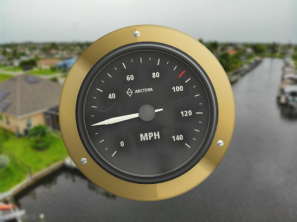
20 mph
